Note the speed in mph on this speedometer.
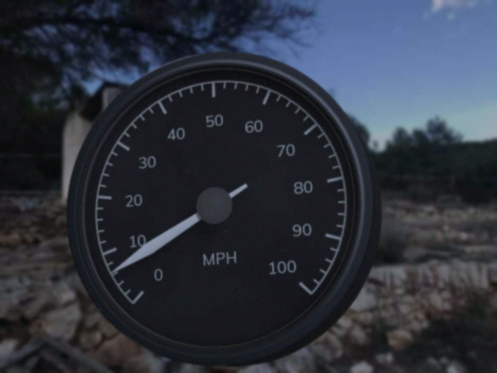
6 mph
